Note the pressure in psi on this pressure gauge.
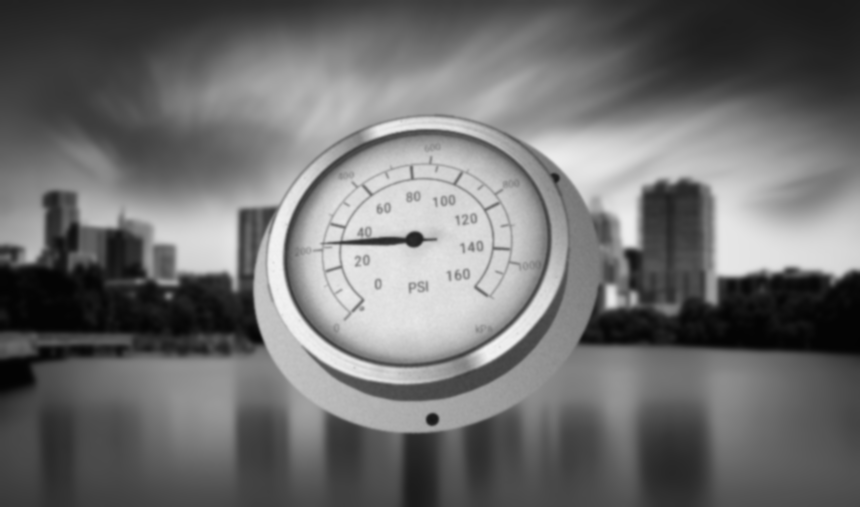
30 psi
